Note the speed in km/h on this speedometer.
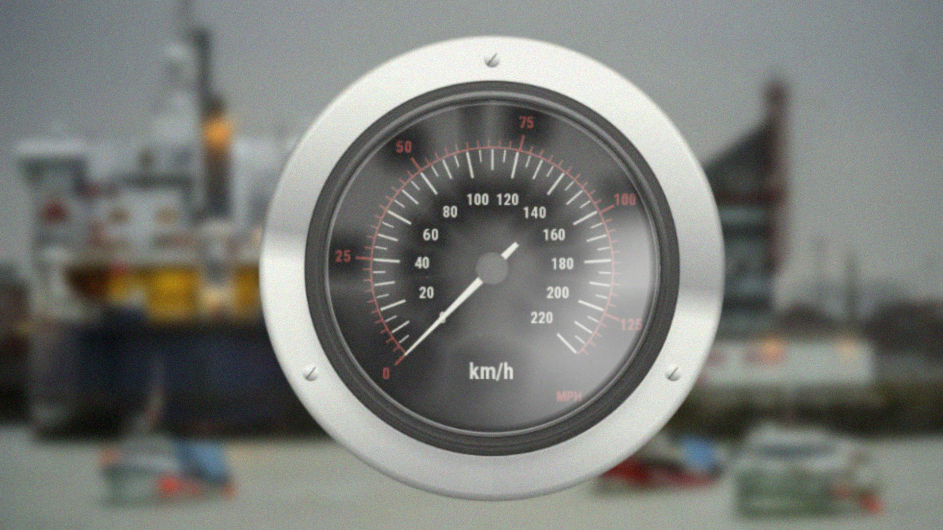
0 km/h
